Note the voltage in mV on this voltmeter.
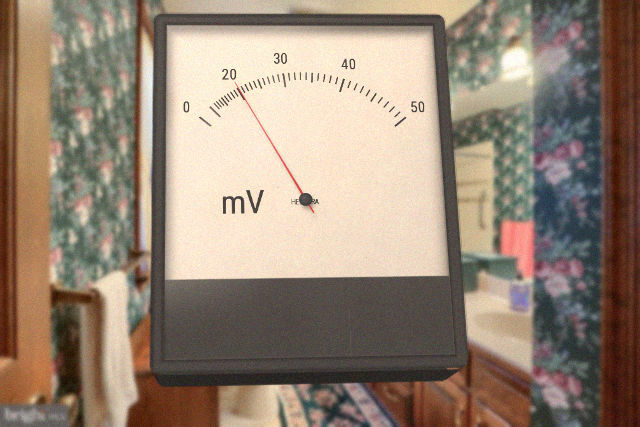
20 mV
